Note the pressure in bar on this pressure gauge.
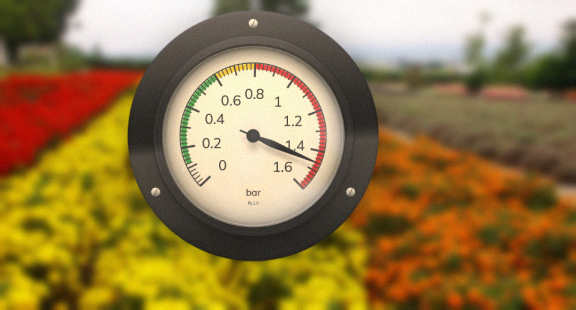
1.46 bar
